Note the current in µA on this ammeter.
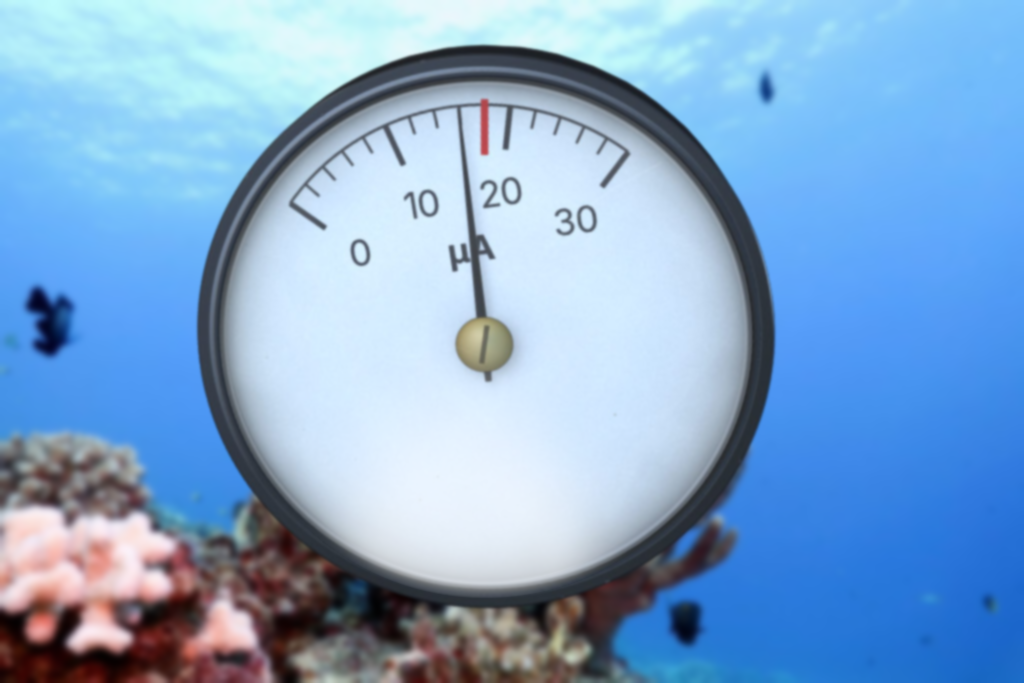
16 µA
